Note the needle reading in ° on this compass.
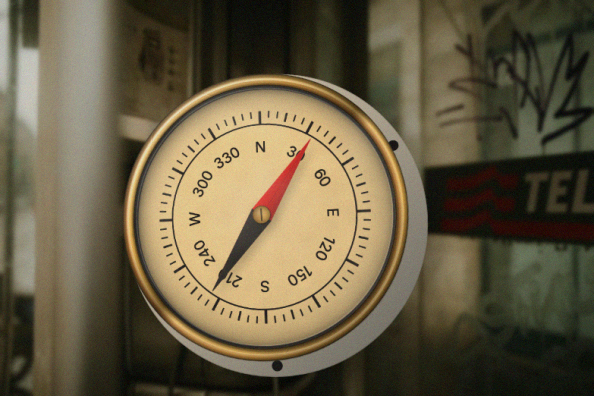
35 °
